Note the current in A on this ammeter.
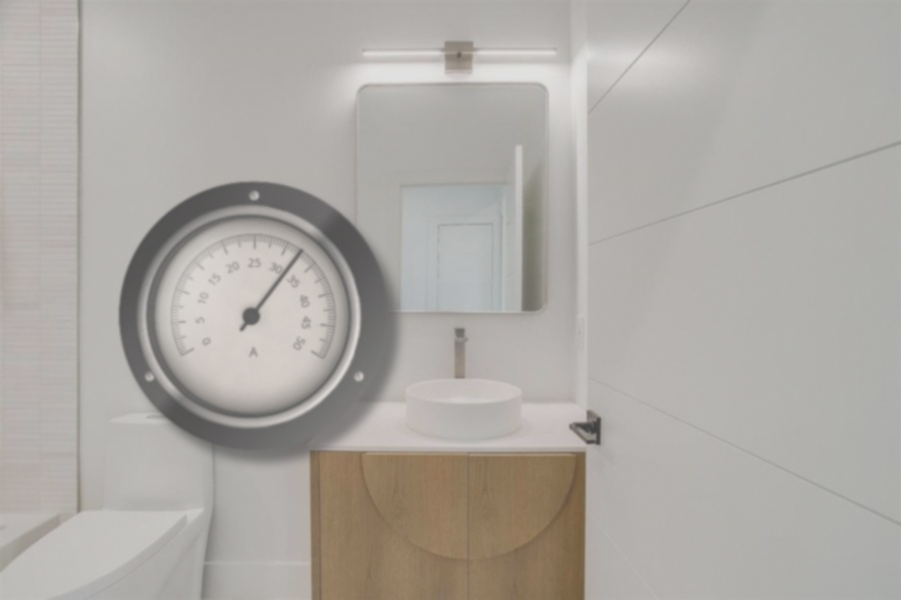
32.5 A
